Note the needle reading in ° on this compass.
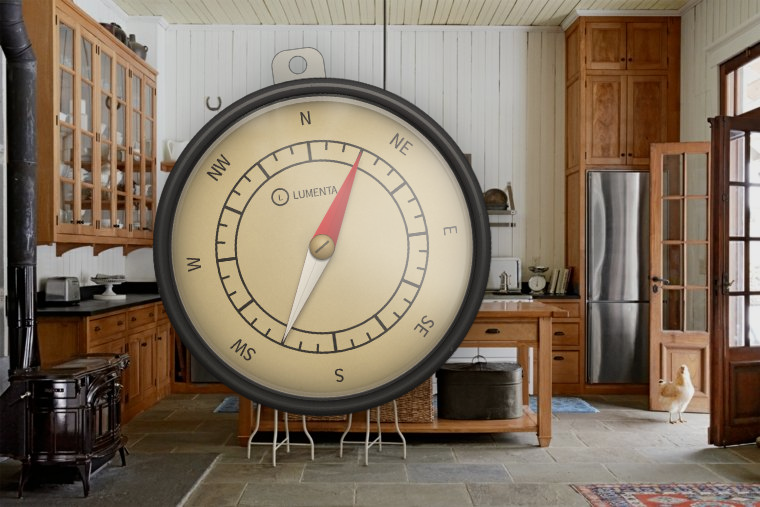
30 °
